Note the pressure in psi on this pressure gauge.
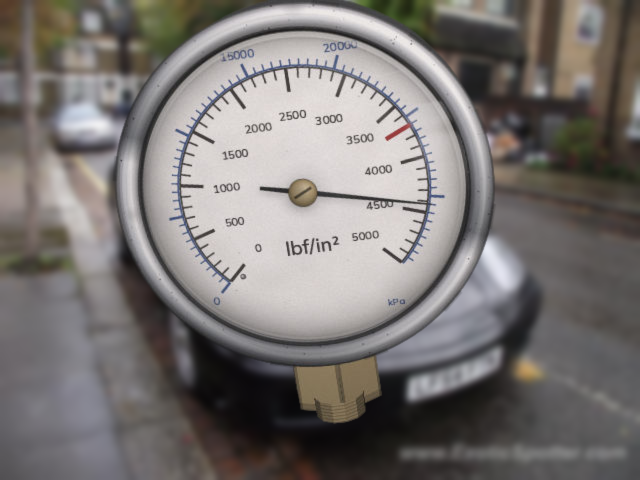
4400 psi
